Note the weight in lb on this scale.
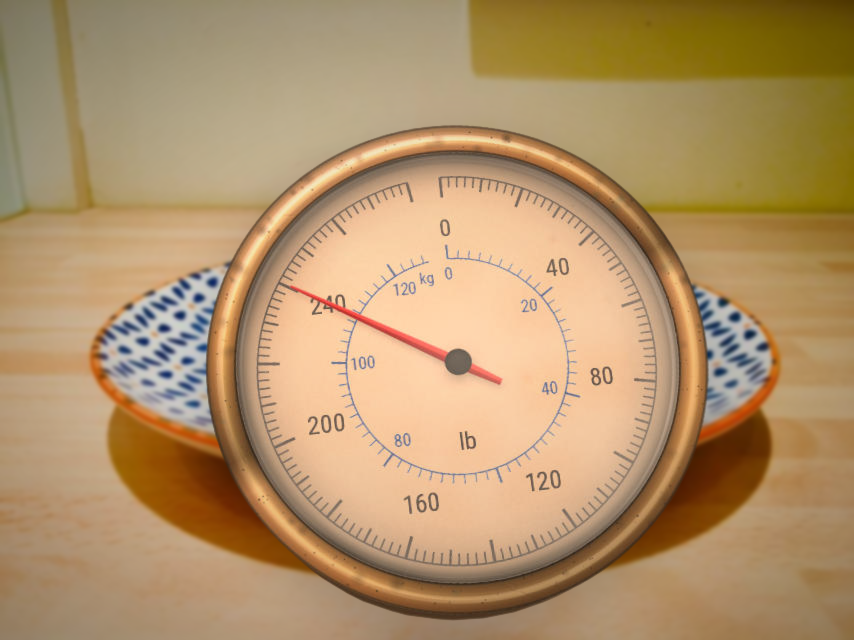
240 lb
